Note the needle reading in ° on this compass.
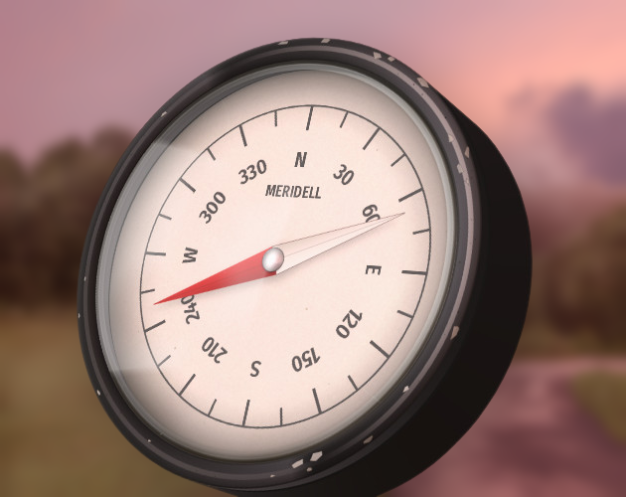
247.5 °
